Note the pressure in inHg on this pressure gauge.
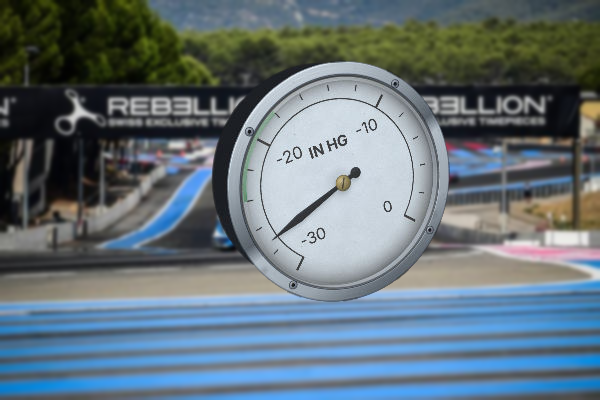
-27 inHg
